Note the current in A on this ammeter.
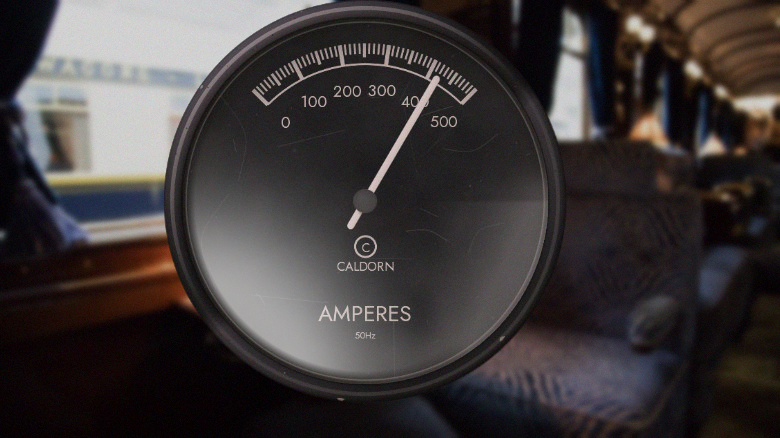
420 A
